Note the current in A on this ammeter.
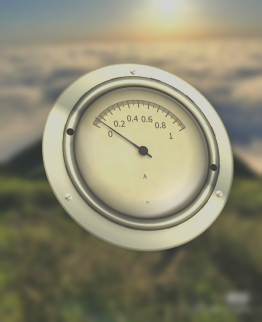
0.05 A
